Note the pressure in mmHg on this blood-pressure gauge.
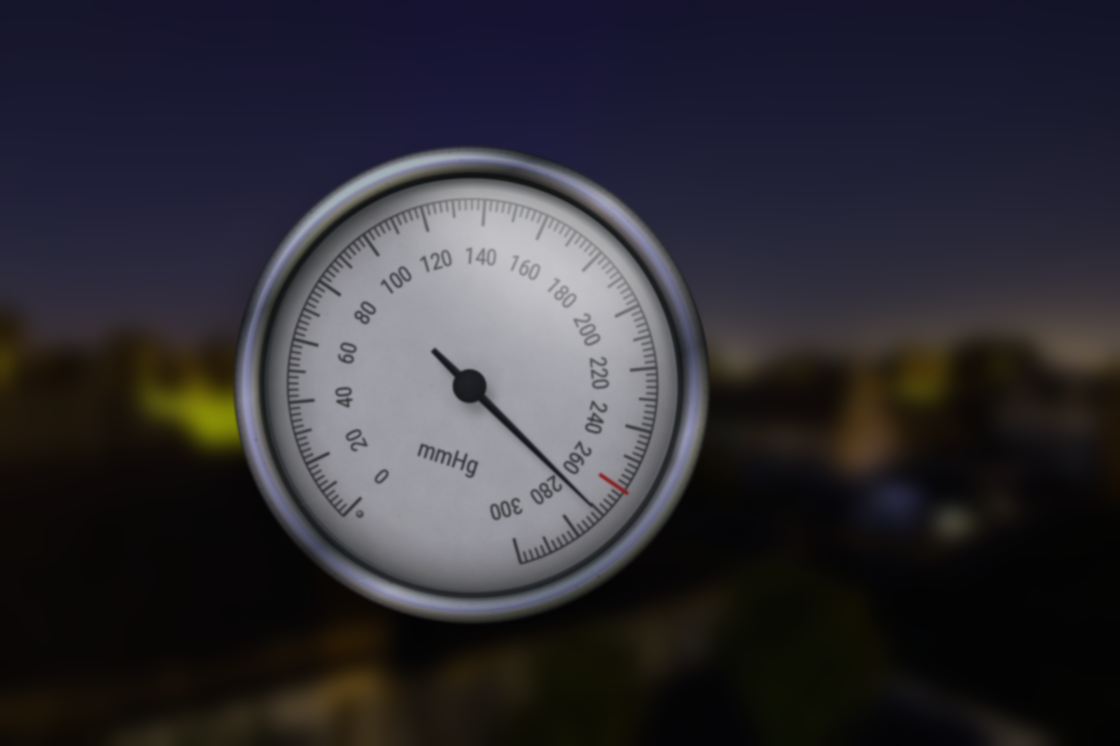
270 mmHg
